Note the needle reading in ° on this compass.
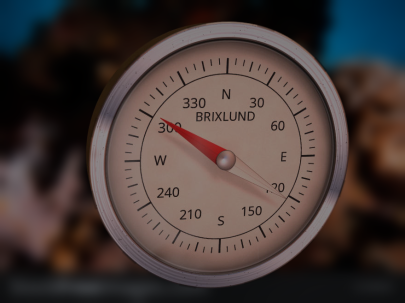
302.5 °
